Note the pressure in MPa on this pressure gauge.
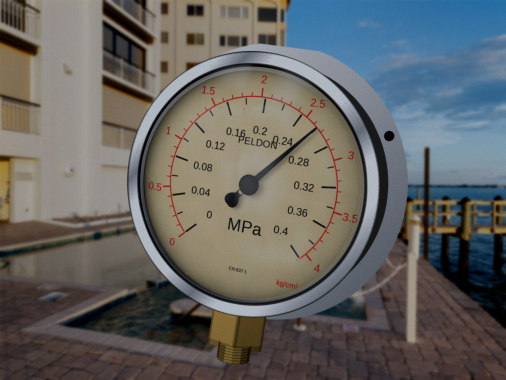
0.26 MPa
